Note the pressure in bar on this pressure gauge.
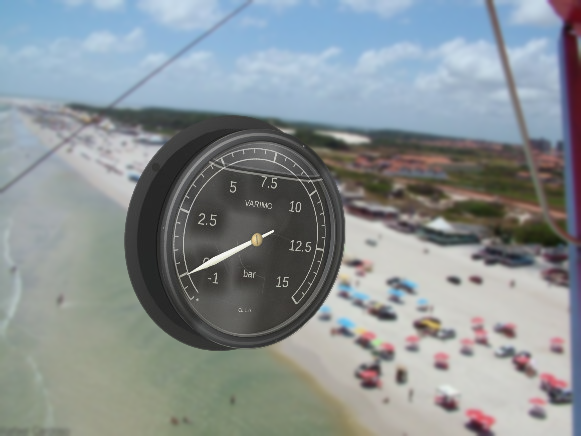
0 bar
